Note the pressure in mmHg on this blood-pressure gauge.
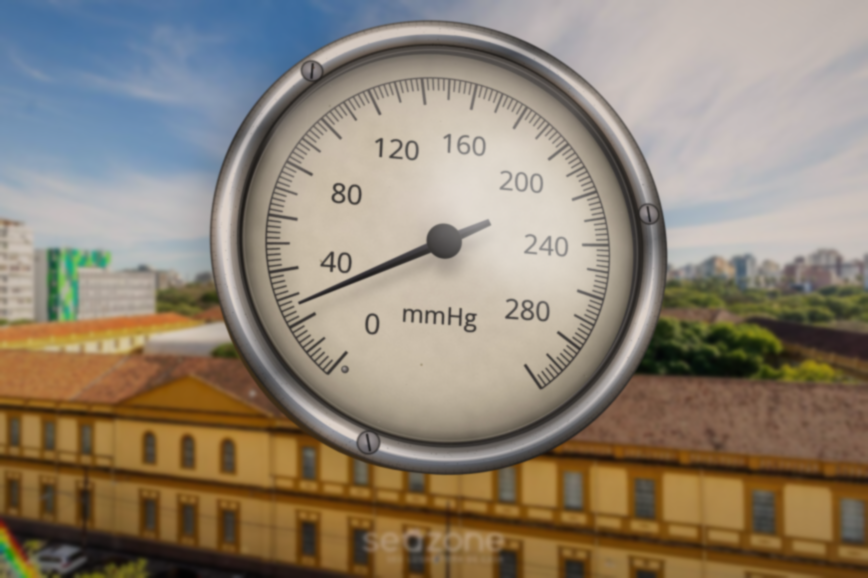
26 mmHg
